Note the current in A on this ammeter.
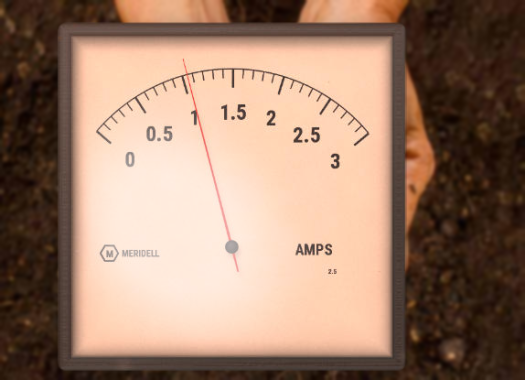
1.05 A
